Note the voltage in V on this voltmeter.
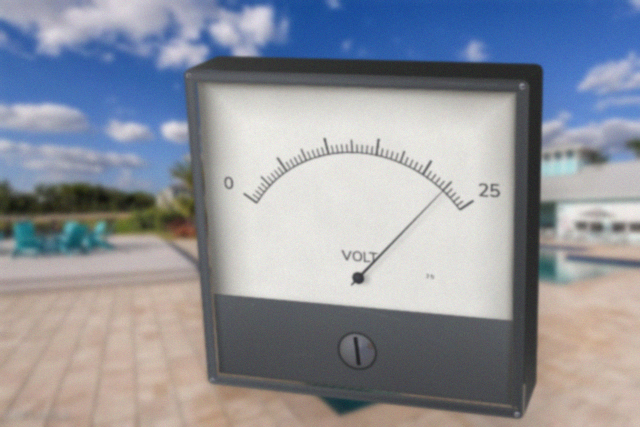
22.5 V
